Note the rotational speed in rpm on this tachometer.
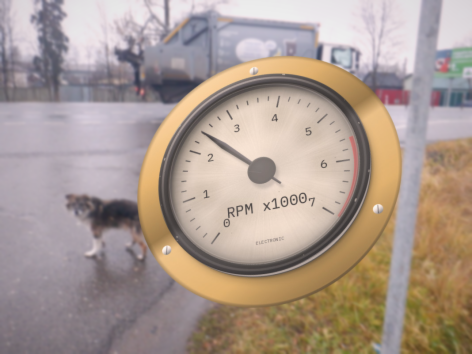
2400 rpm
